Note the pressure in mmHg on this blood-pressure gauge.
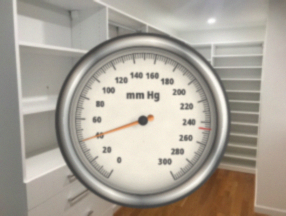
40 mmHg
